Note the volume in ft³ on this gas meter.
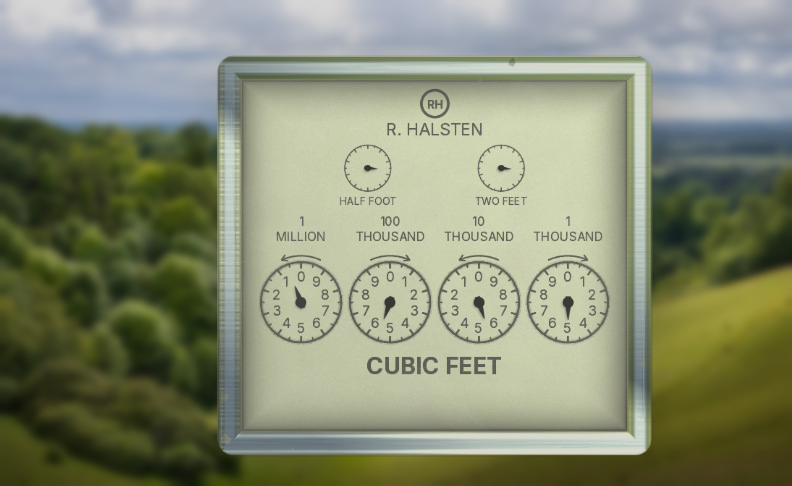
55500 ft³
